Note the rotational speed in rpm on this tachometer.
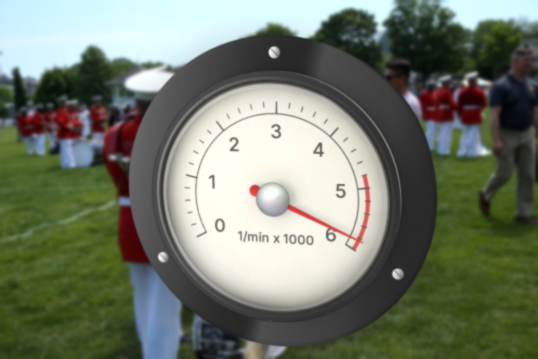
5800 rpm
